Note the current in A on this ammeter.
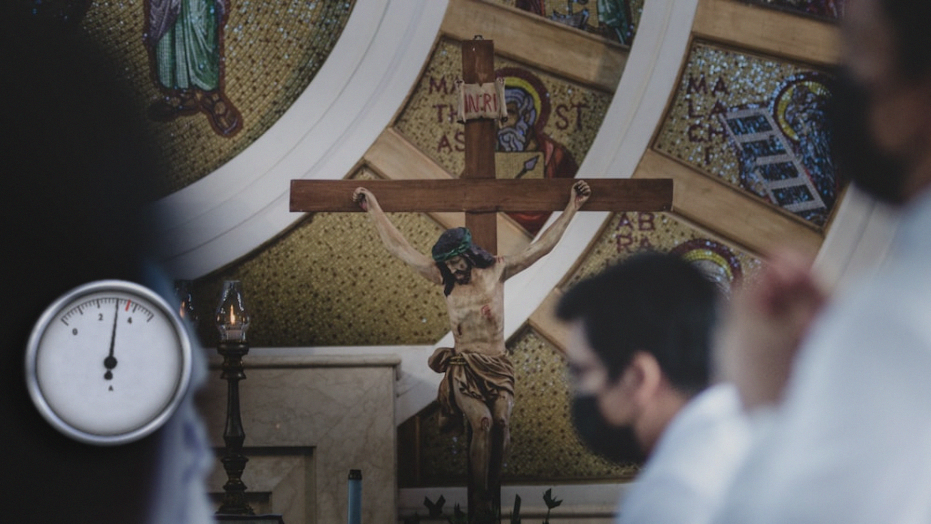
3 A
